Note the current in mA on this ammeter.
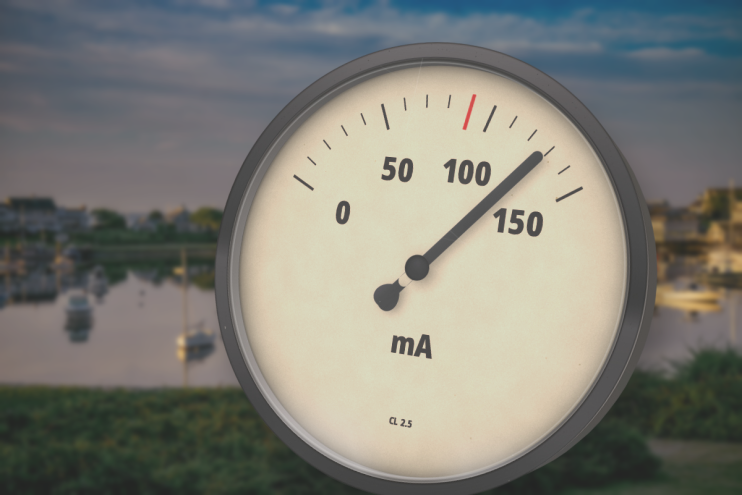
130 mA
